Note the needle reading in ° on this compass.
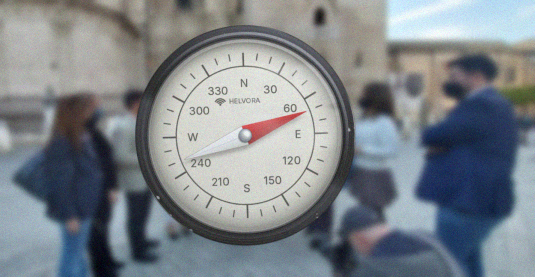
70 °
